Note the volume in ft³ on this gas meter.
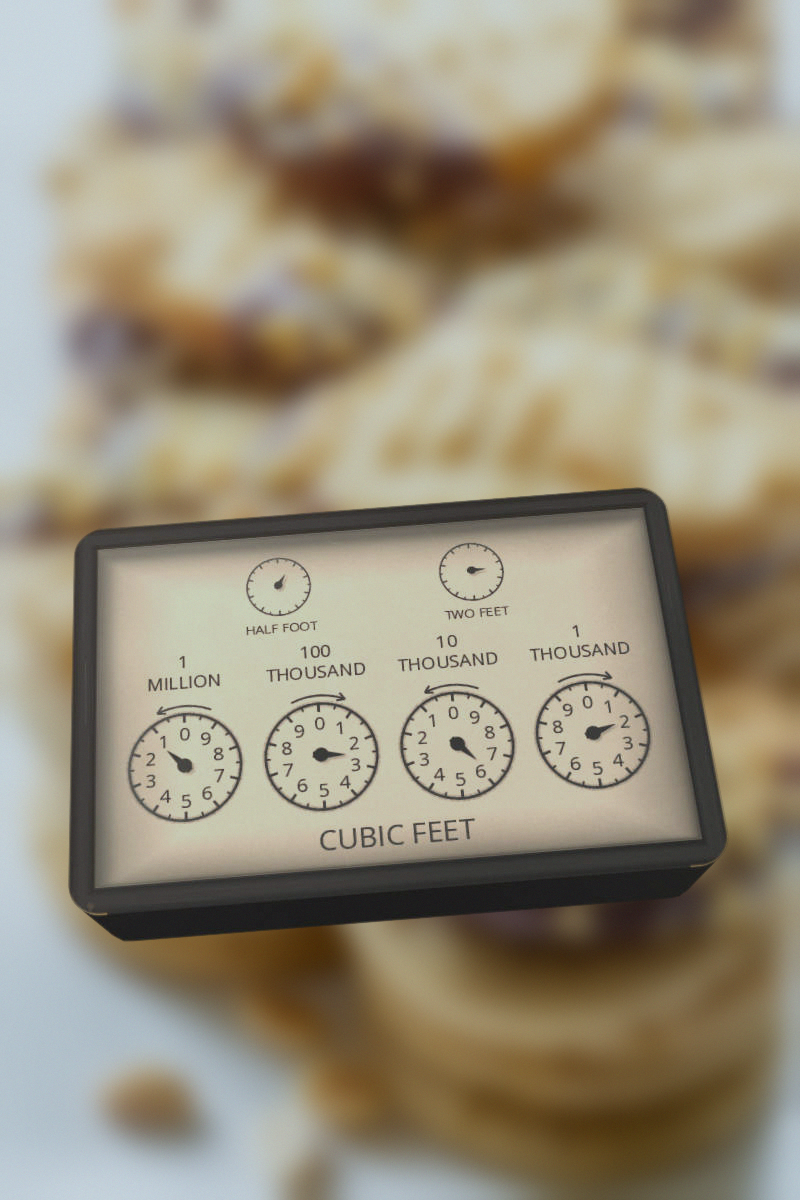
126200 ft³
